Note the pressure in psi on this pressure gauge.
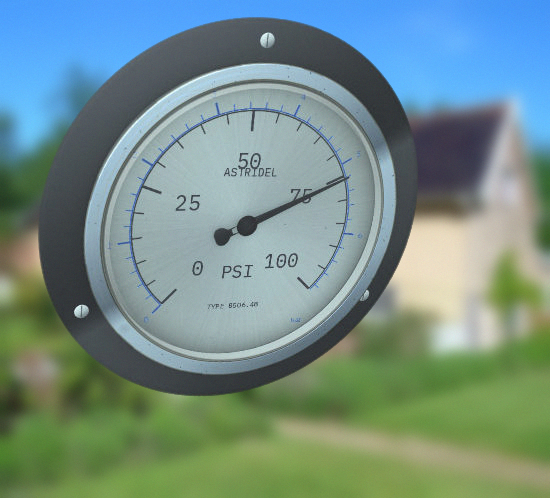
75 psi
